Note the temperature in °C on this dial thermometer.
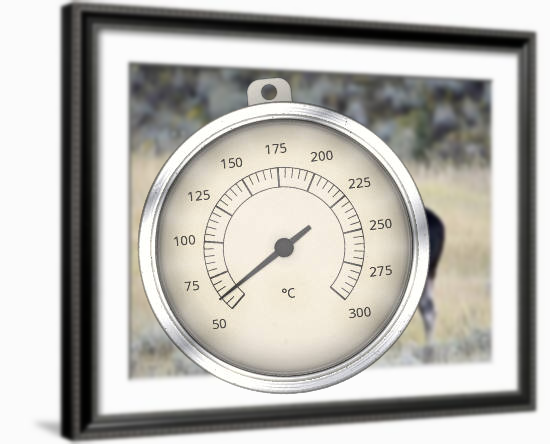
60 °C
